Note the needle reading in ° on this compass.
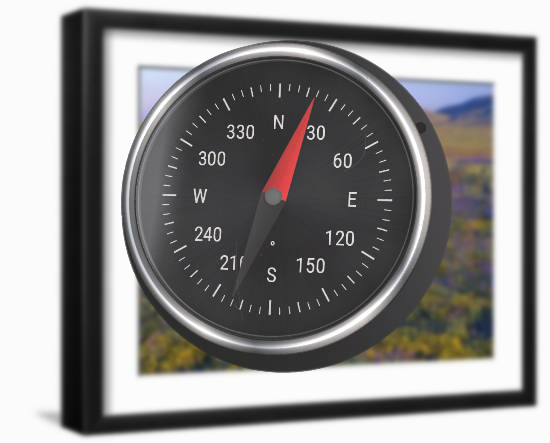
20 °
